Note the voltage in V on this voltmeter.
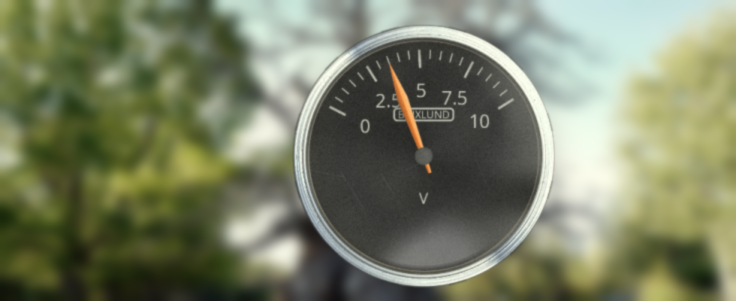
3.5 V
